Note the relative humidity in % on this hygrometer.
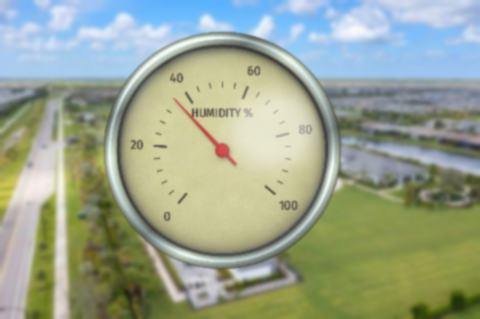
36 %
